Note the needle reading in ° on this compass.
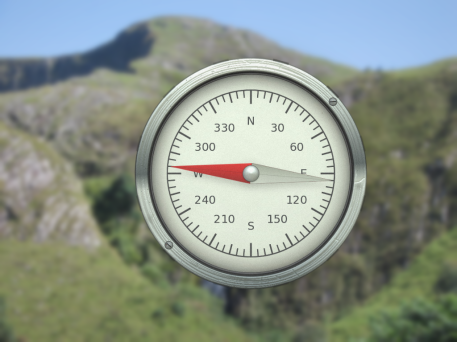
275 °
